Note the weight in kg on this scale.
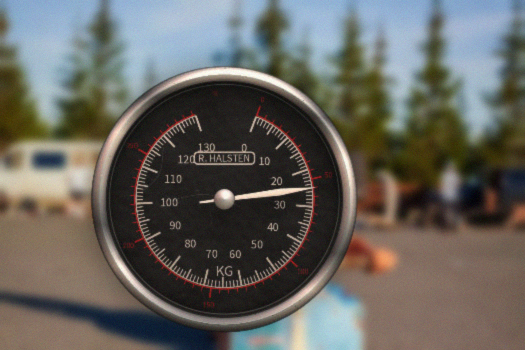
25 kg
